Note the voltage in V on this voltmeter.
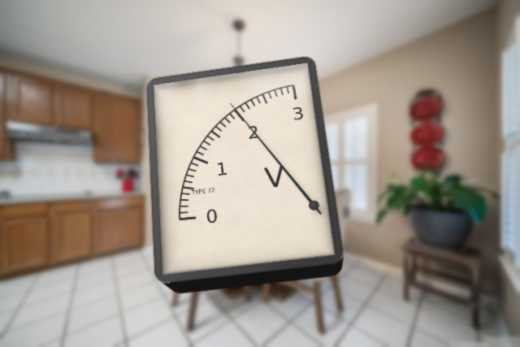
2 V
